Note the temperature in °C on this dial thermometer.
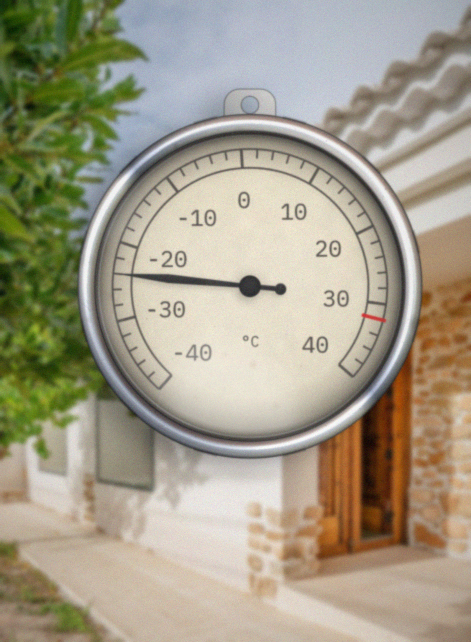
-24 °C
